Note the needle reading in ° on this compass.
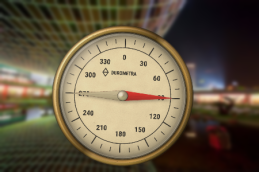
90 °
